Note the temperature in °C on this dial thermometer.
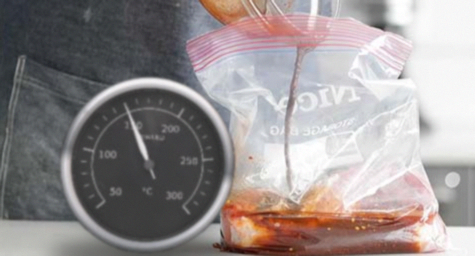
150 °C
